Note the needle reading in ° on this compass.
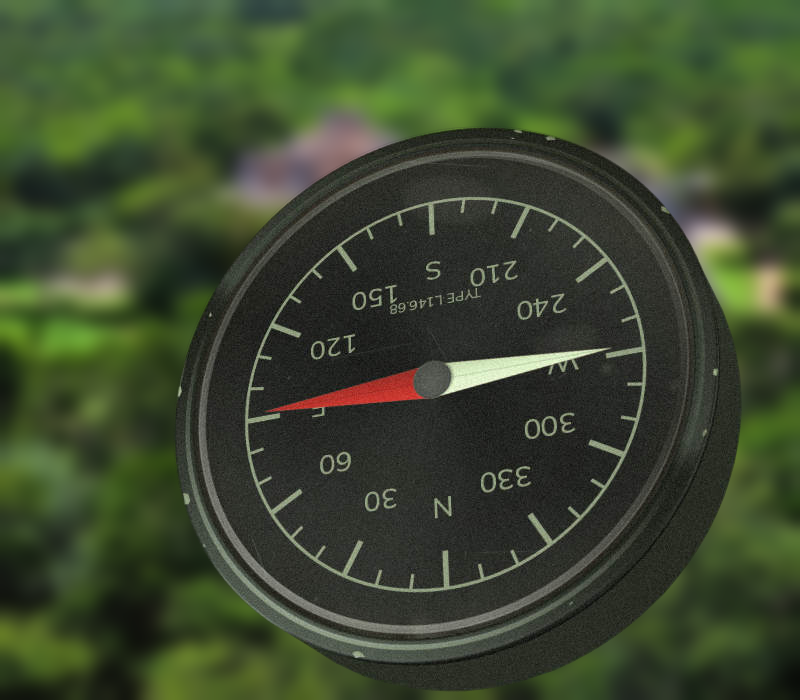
90 °
